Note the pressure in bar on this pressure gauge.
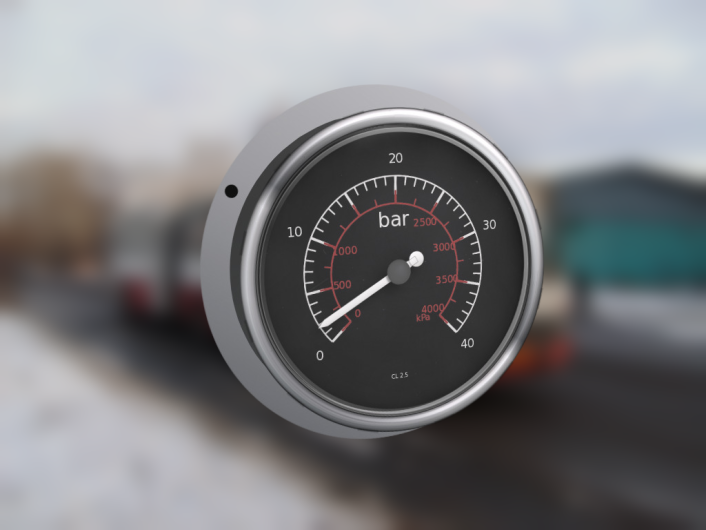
2 bar
